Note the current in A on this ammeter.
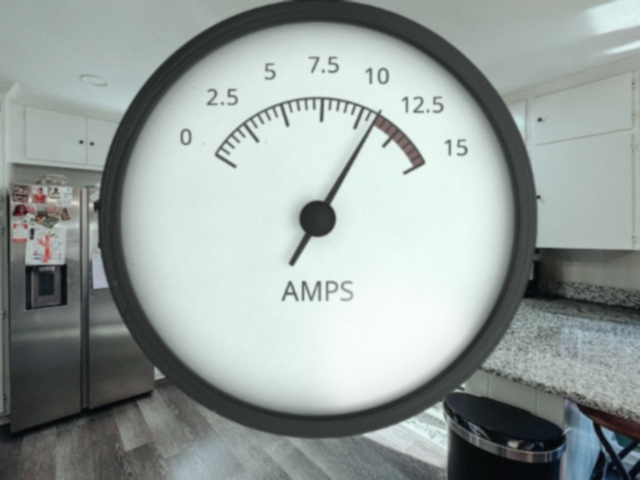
11 A
